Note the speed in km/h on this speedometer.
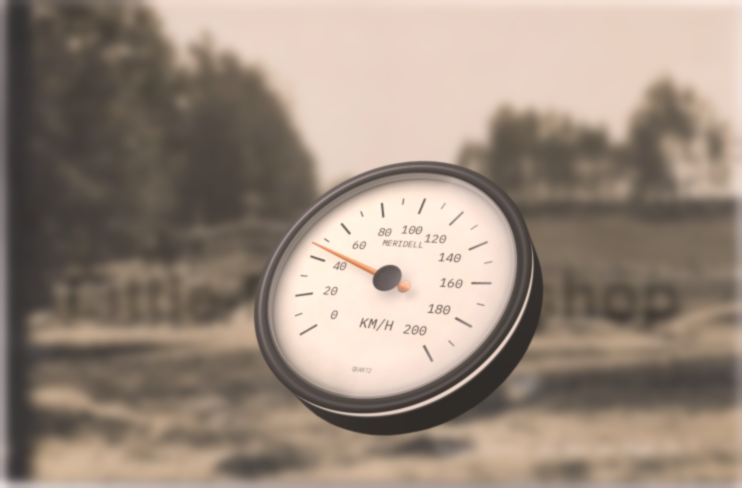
45 km/h
